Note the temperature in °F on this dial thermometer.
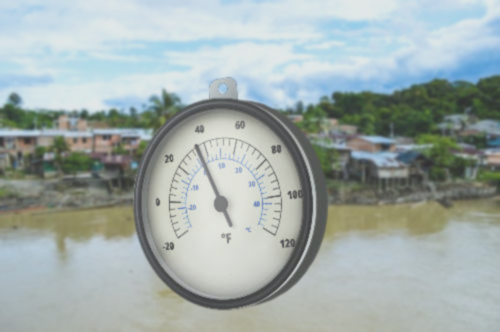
36 °F
